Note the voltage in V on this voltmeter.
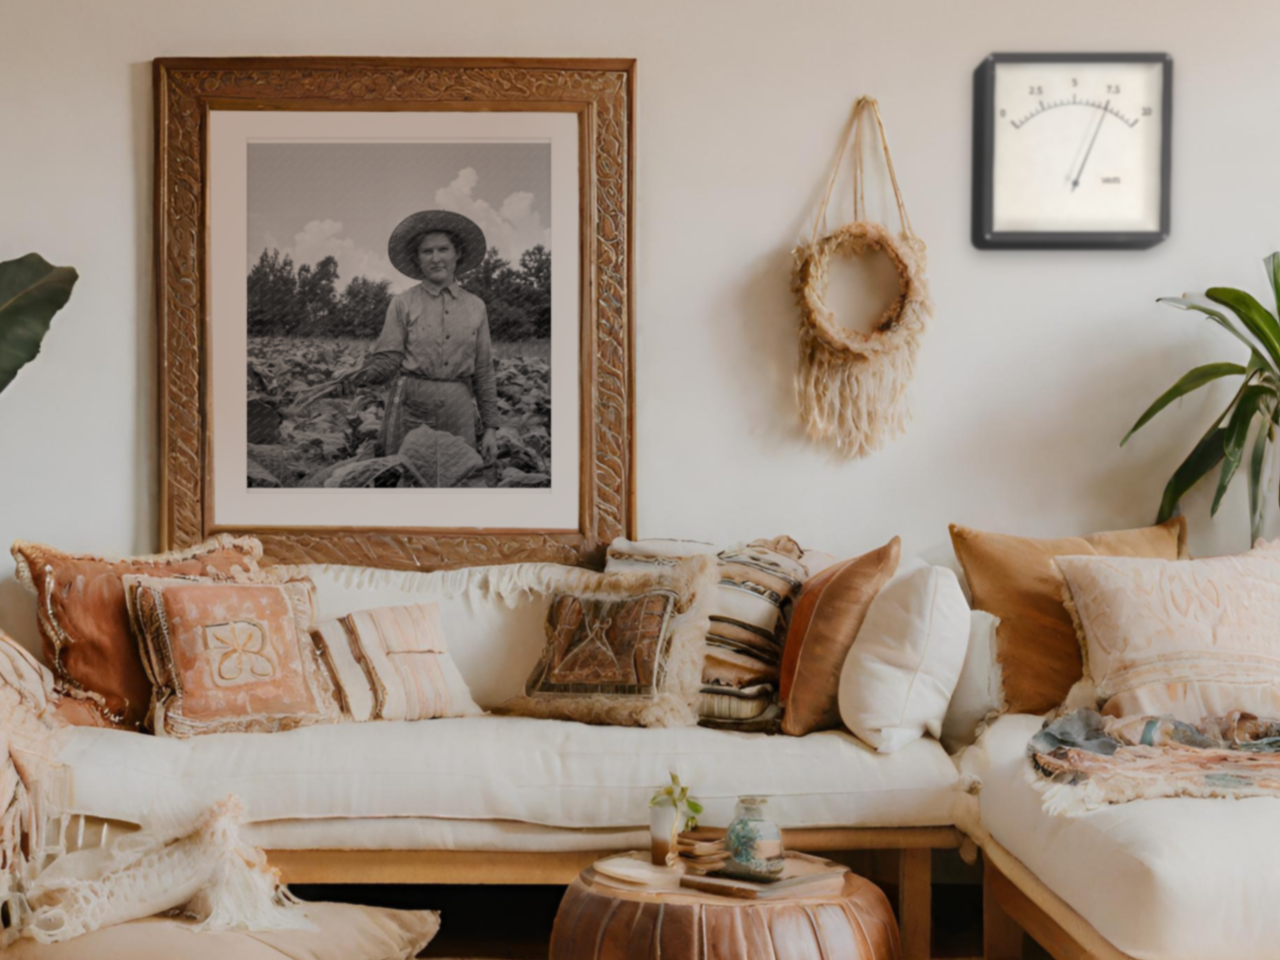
7.5 V
